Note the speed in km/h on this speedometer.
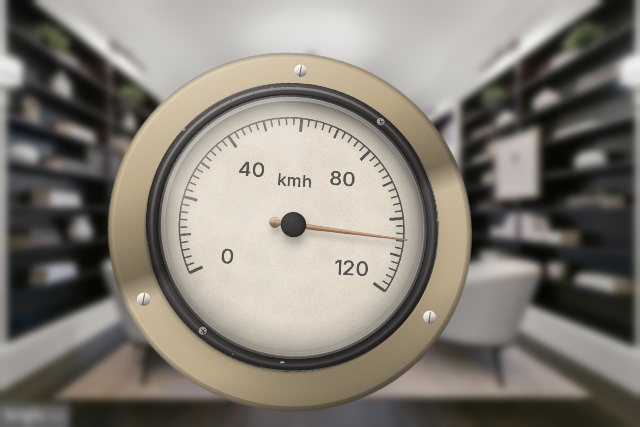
106 km/h
